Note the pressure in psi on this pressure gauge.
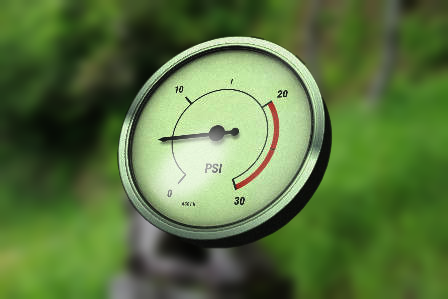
5 psi
